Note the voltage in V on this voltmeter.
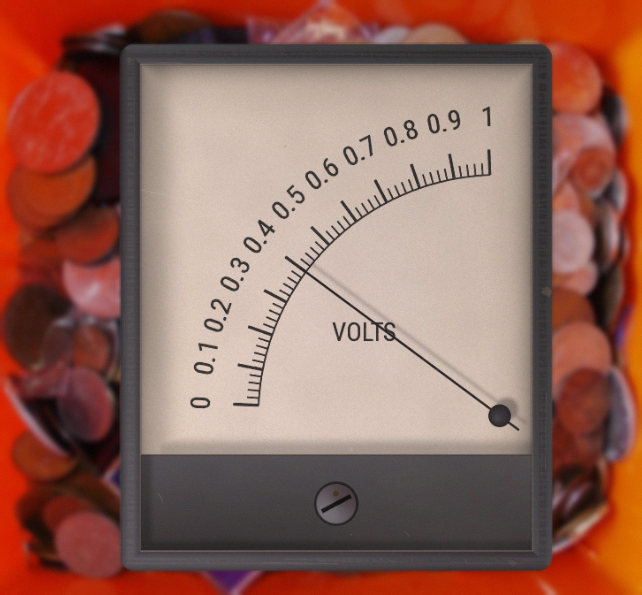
0.4 V
